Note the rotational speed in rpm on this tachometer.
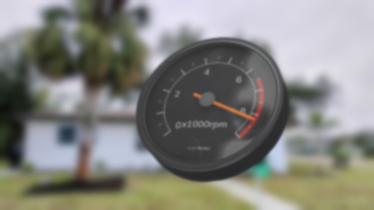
8250 rpm
